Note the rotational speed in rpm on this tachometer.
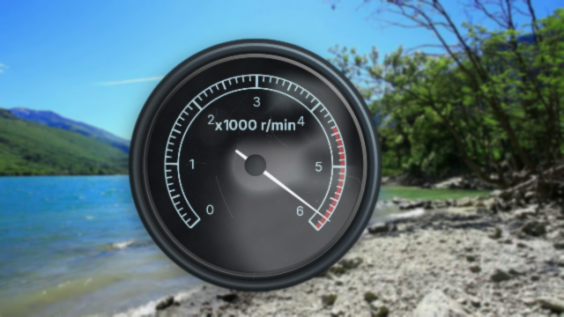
5800 rpm
